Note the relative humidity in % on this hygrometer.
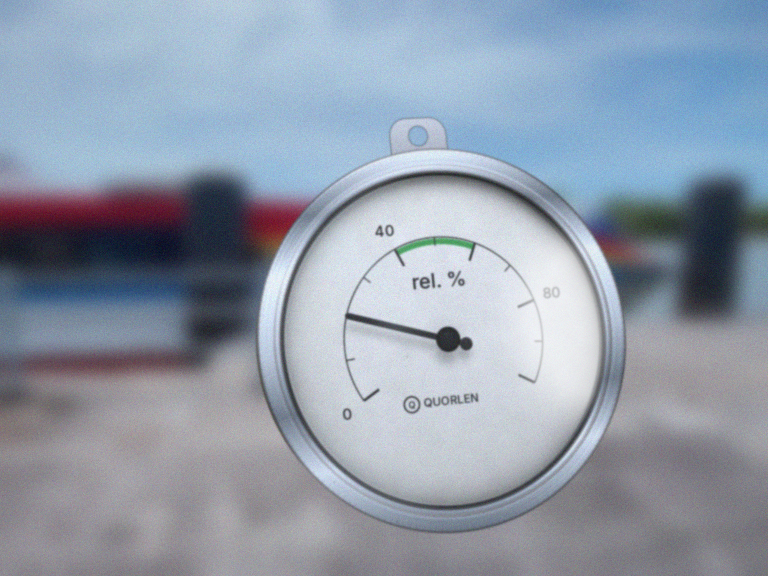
20 %
